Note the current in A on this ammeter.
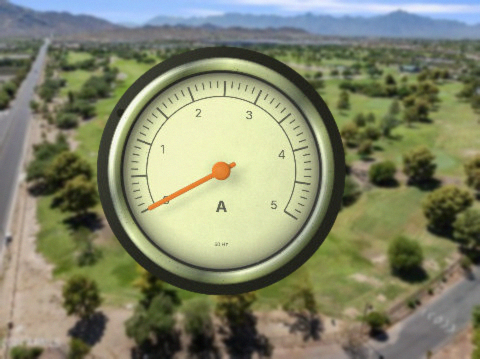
0 A
